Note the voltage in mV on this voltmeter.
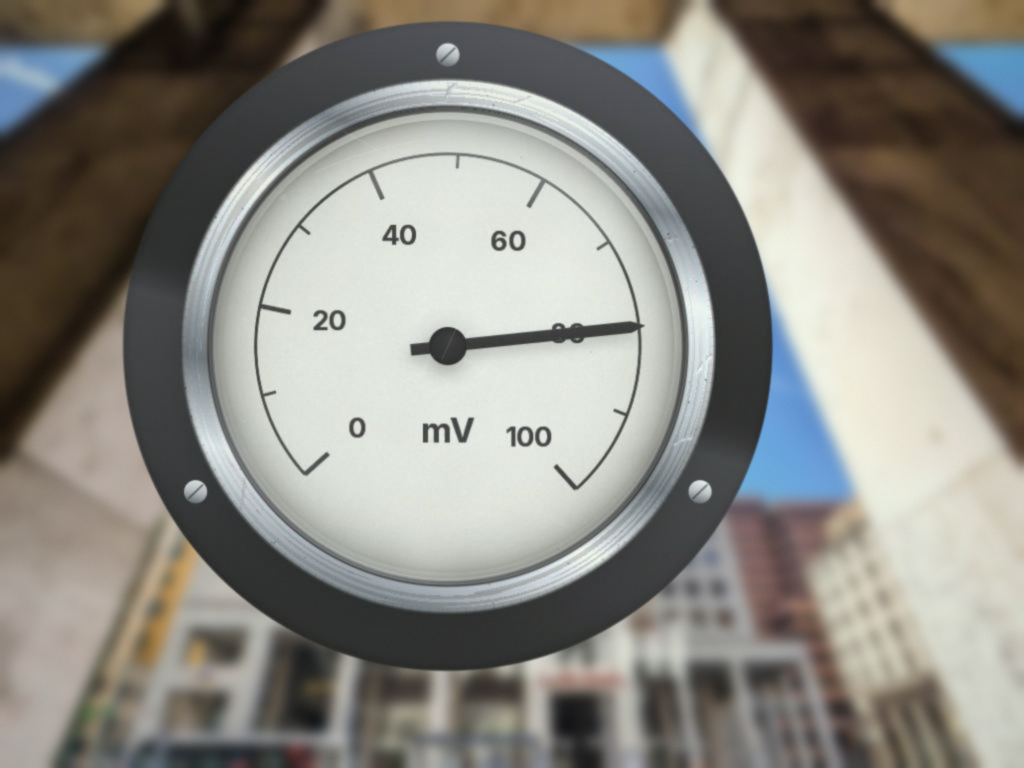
80 mV
